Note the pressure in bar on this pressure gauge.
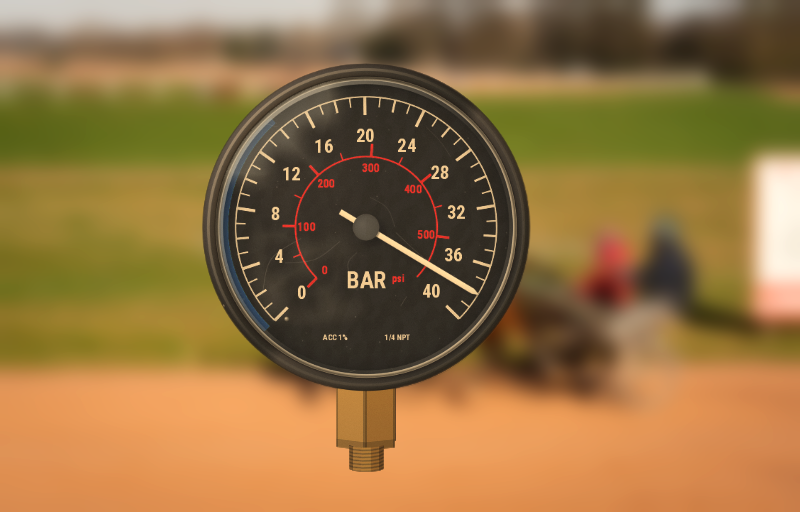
38 bar
